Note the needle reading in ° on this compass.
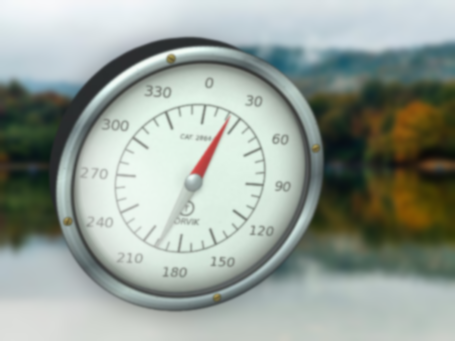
20 °
